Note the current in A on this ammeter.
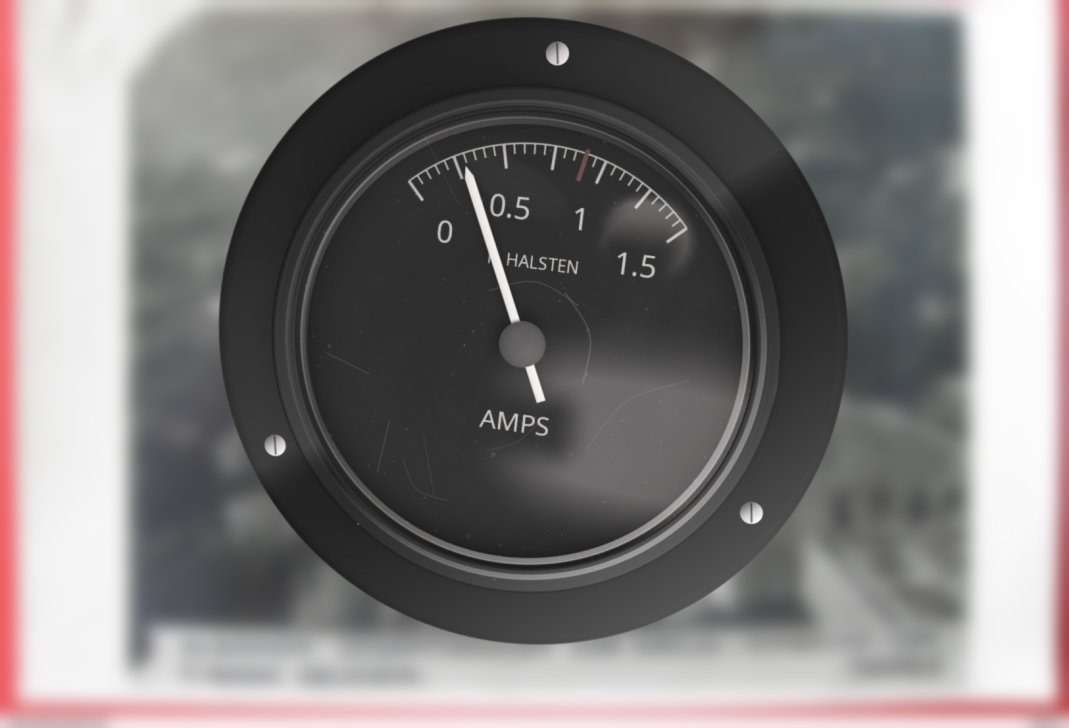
0.3 A
